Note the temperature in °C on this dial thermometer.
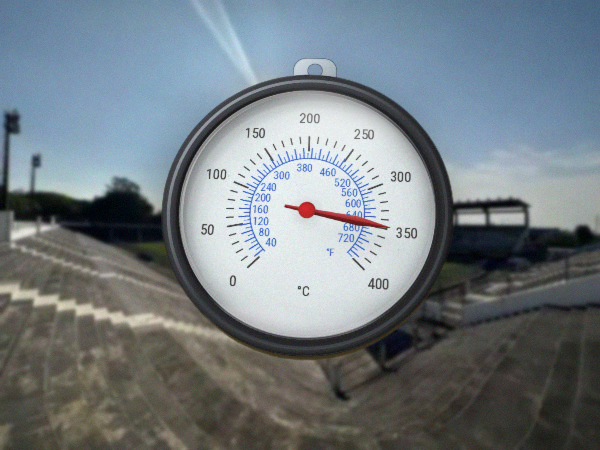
350 °C
